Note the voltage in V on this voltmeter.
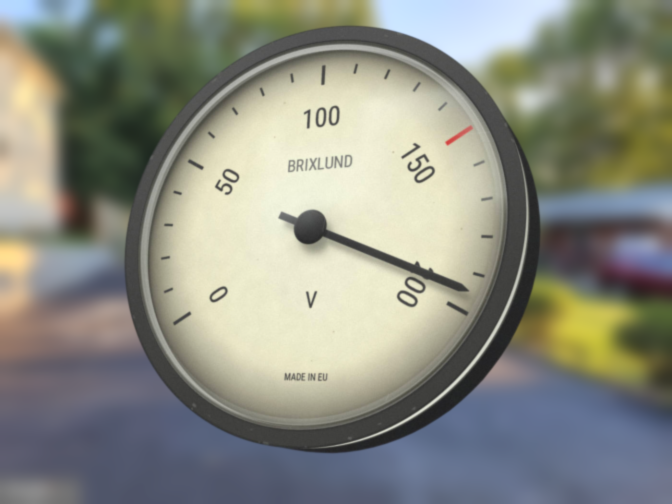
195 V
